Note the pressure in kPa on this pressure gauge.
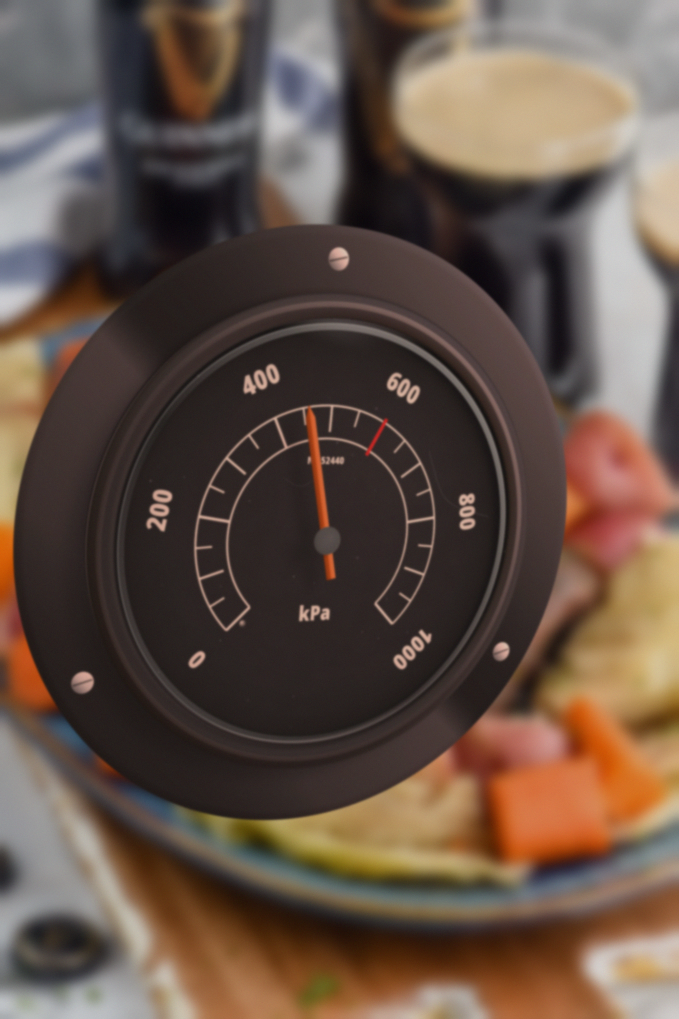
450 kPa
